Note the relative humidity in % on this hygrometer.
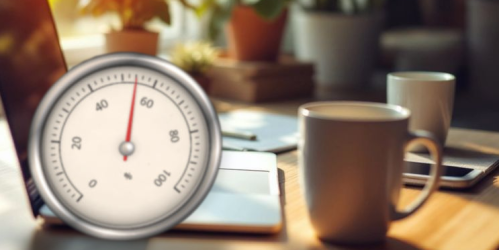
54 %
